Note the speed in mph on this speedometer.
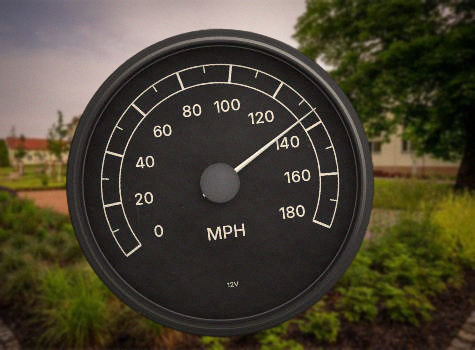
135 mph
